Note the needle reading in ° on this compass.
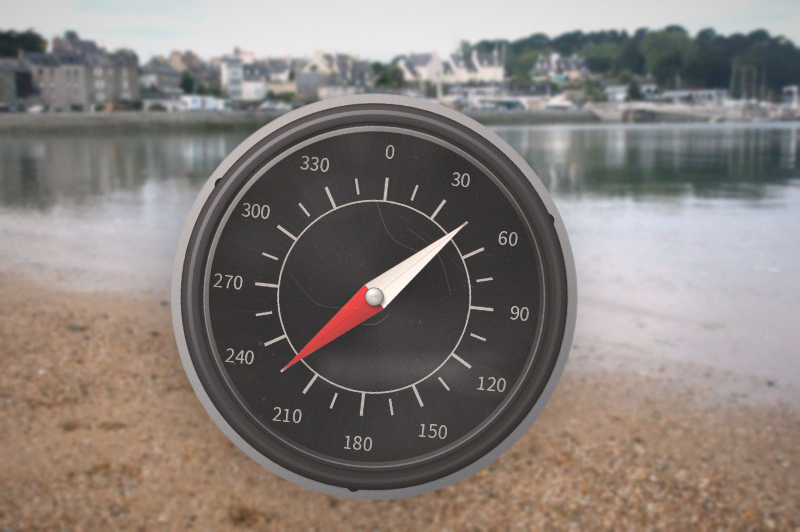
225 °
